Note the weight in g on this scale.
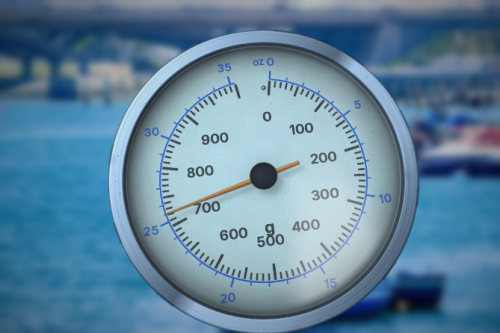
720 g
